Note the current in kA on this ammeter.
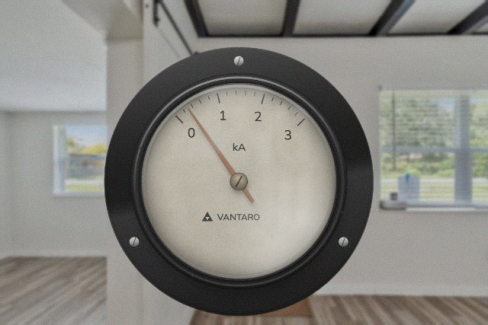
0.3 kA
